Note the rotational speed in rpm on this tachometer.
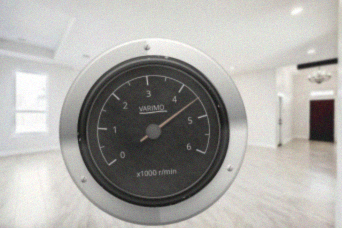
4500 rpm
